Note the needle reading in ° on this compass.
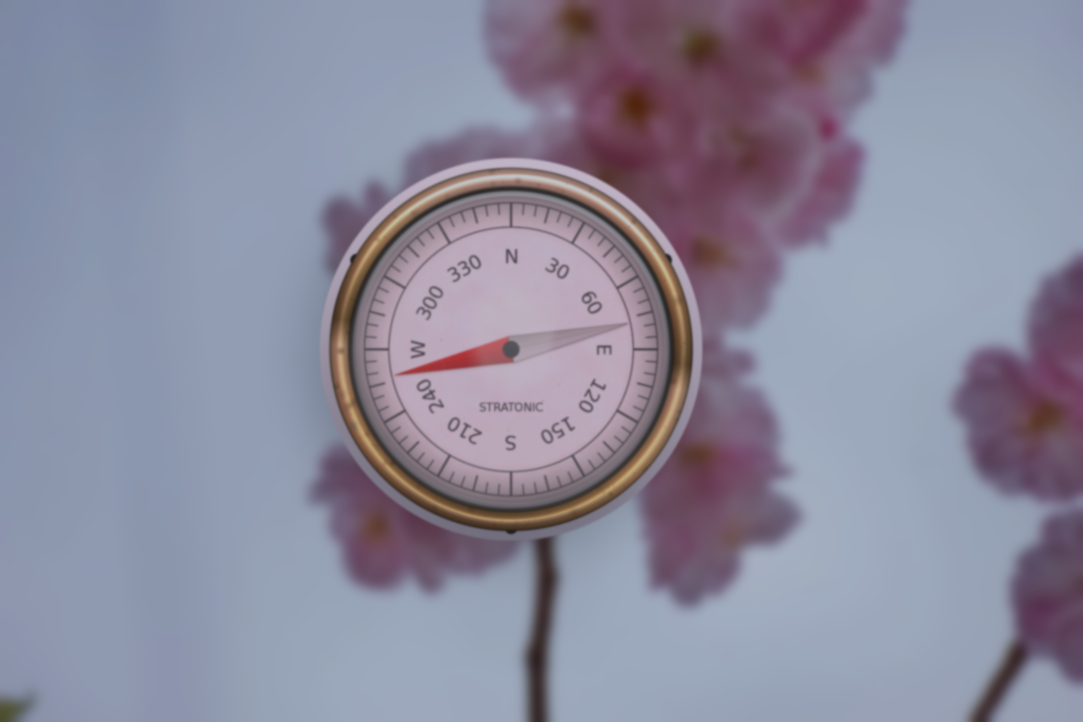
257.5 °
